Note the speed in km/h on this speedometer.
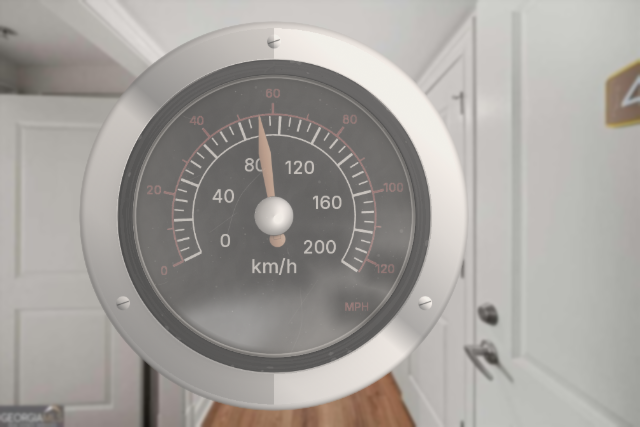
90 km/h
